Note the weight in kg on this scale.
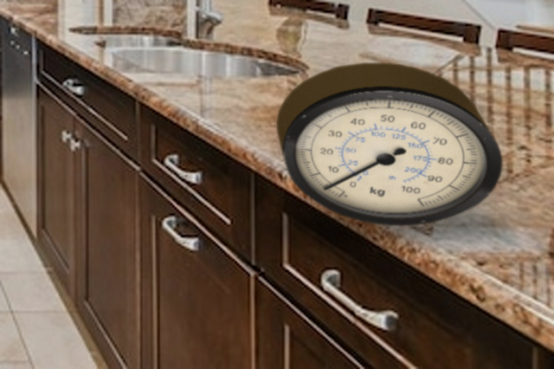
5 kg
